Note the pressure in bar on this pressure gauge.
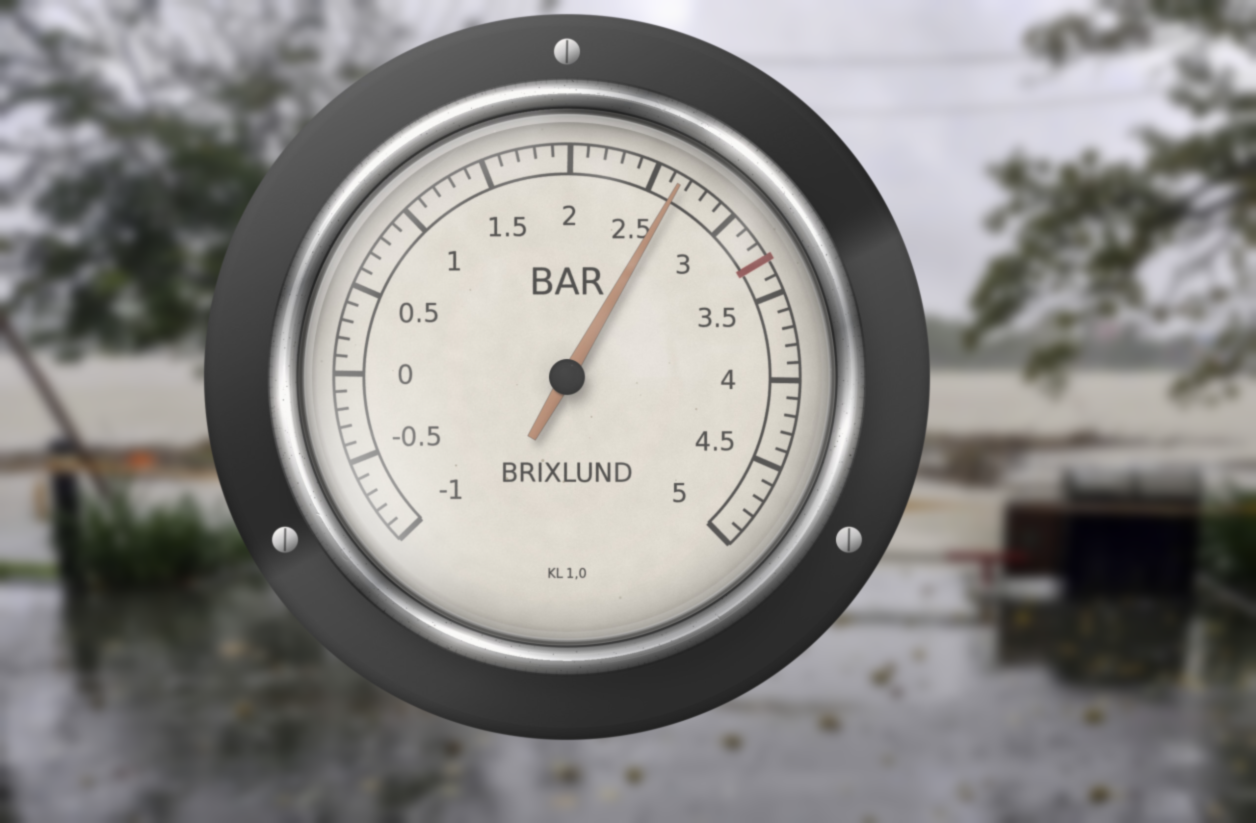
2.65 bar
